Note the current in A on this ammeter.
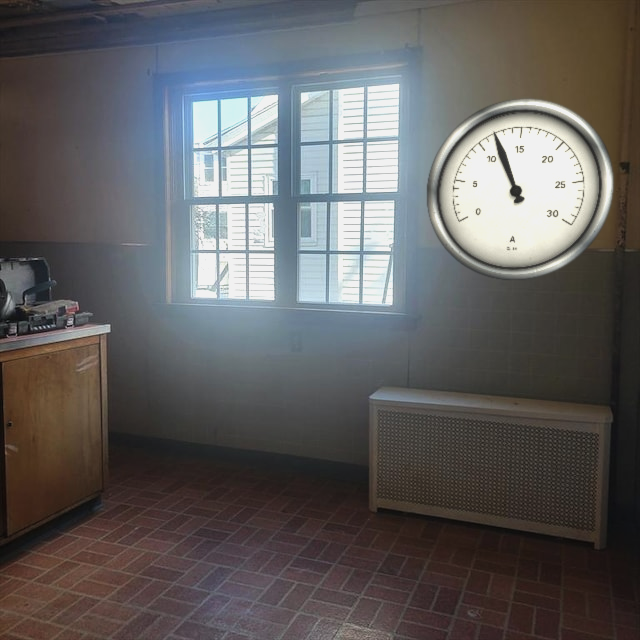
12 A
